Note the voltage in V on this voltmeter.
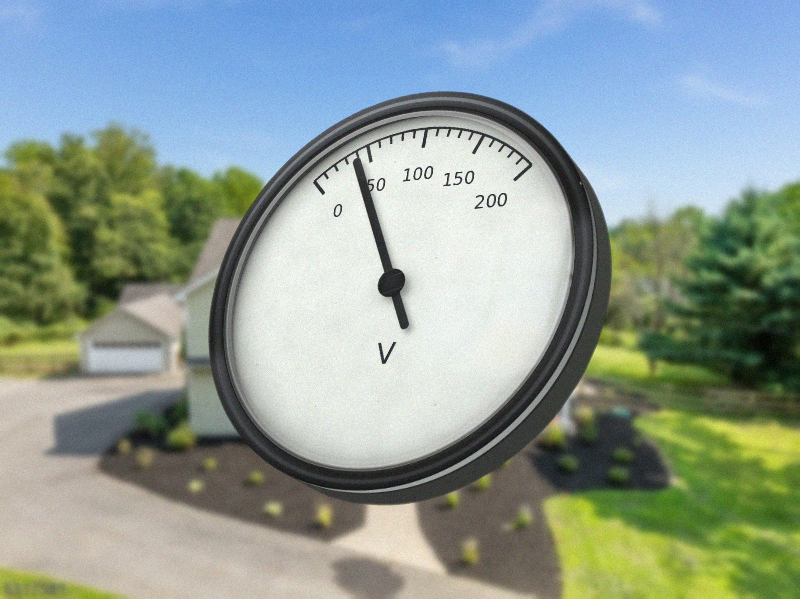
40 V
